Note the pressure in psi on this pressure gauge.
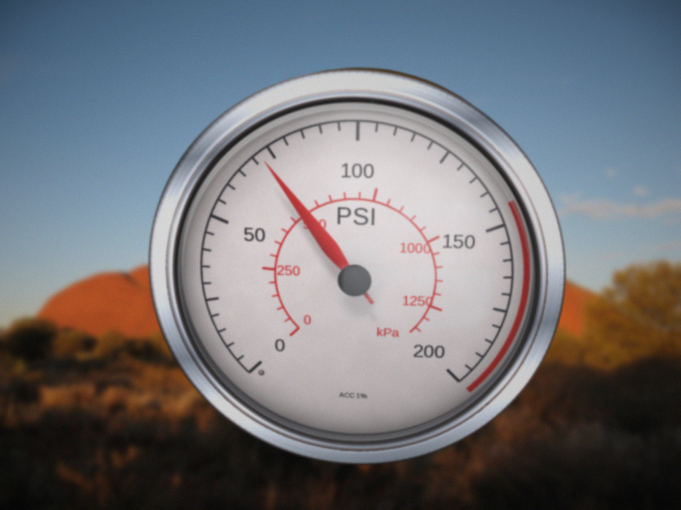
72.5 psi
